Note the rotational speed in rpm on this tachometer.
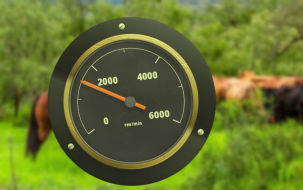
1500 rpm
